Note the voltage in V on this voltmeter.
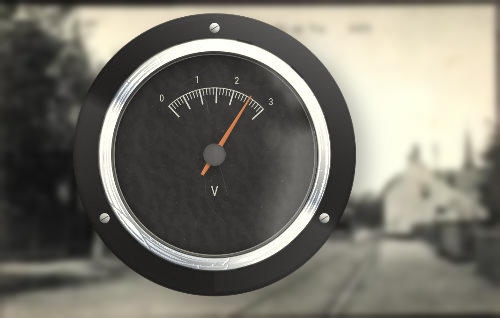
2.5 V
